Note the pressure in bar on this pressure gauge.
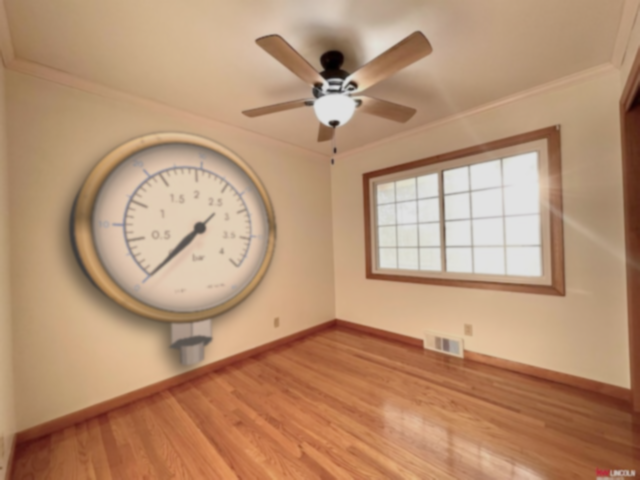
0 bar
